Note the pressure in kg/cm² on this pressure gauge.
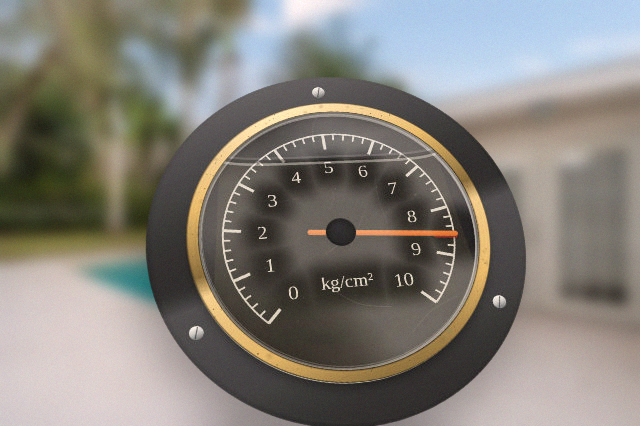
8.6 kg/cm²
